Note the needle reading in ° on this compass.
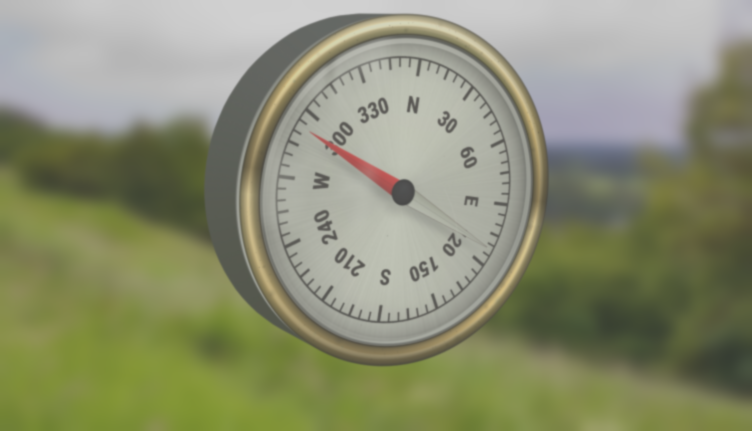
292.5 °
